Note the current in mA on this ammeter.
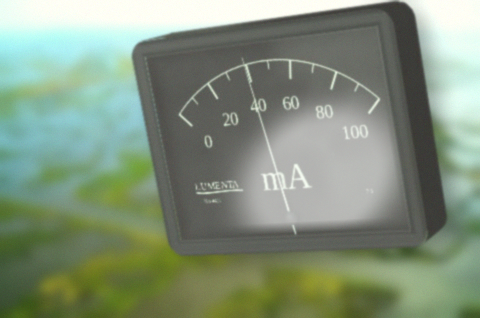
40 mA
